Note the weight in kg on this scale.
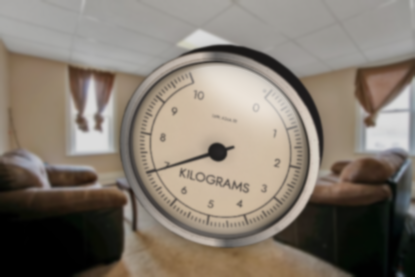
7 kg
